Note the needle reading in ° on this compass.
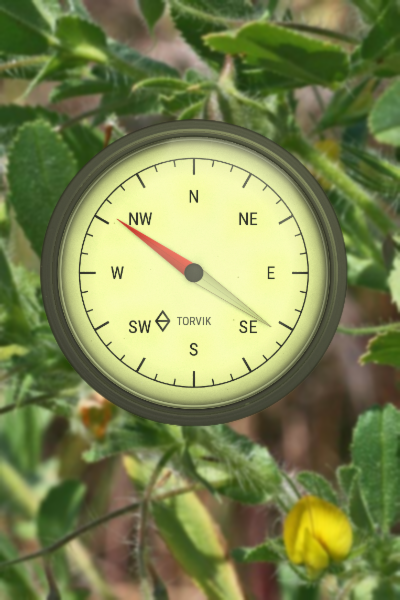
305 °
